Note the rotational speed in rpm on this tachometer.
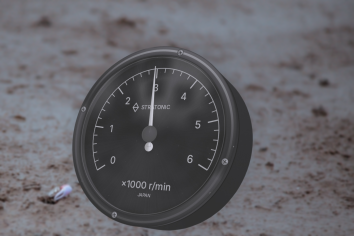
3000 rpm
